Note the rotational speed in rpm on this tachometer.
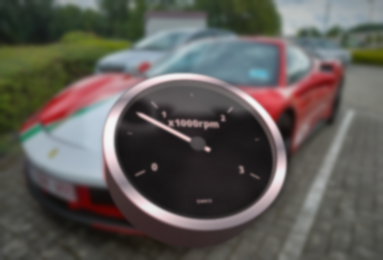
750 rpm
